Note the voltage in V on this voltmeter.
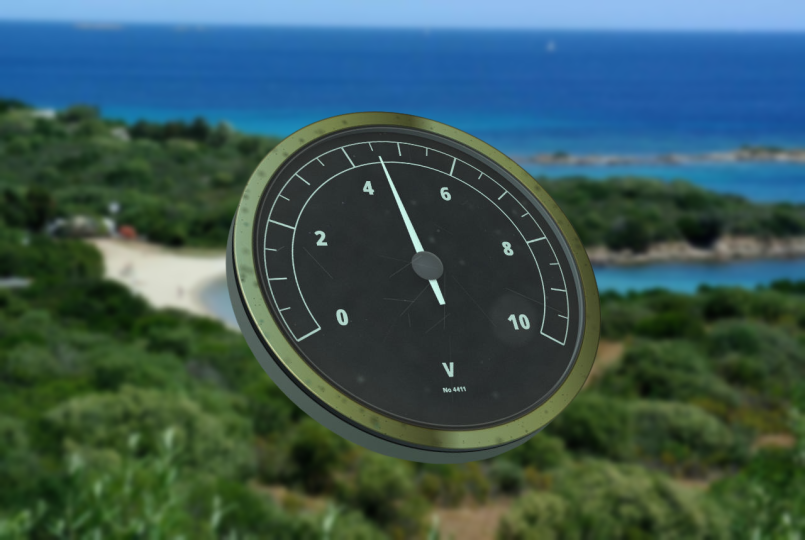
4.5 V
